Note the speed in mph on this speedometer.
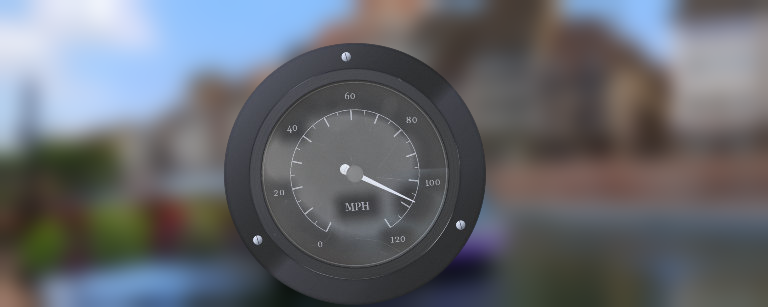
107.5 mph
